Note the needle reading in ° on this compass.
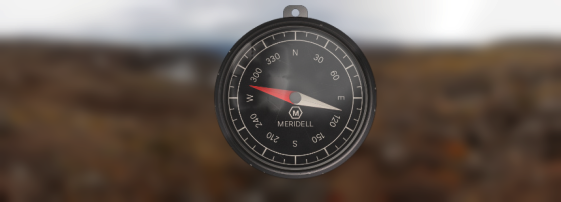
285 °
